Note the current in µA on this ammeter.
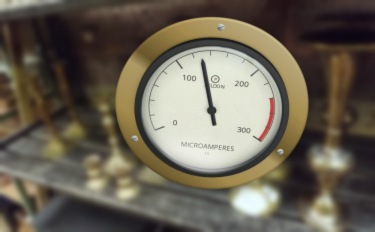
130 µA
